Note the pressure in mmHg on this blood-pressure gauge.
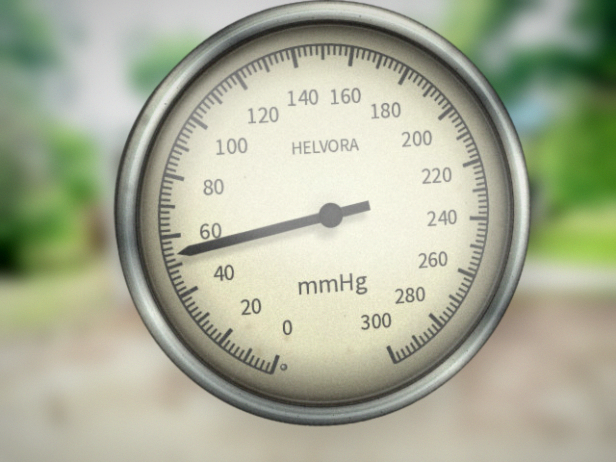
54 mmHg
